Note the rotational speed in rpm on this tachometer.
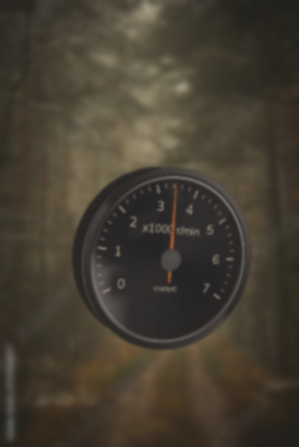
3400 rpm
